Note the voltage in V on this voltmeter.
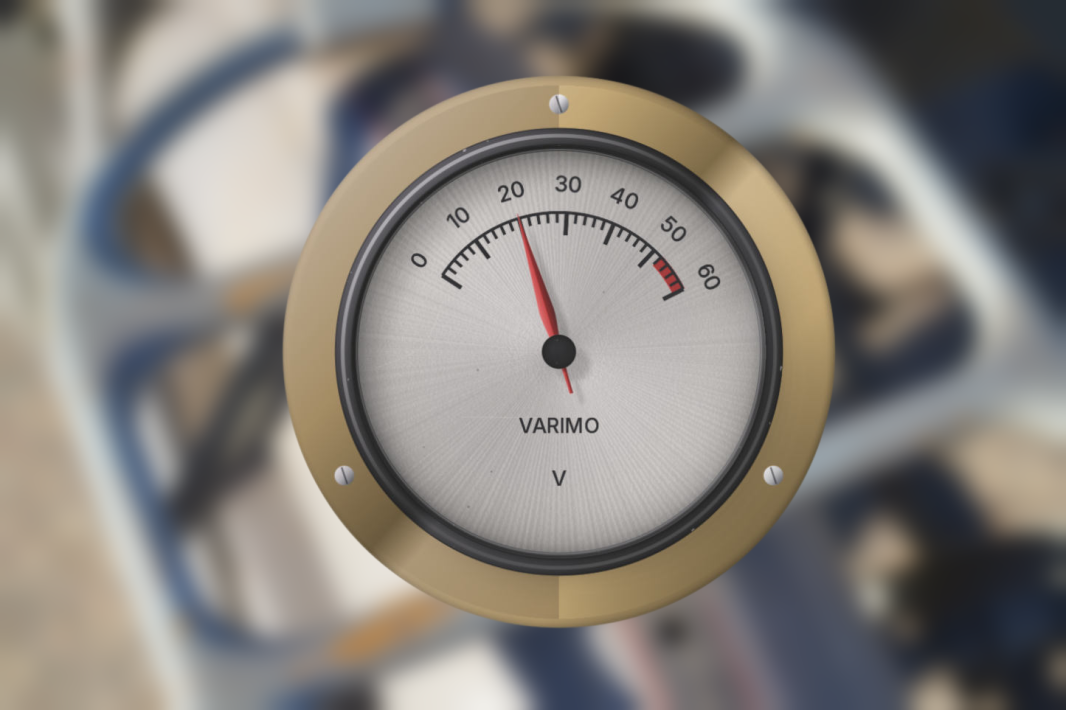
20 V
